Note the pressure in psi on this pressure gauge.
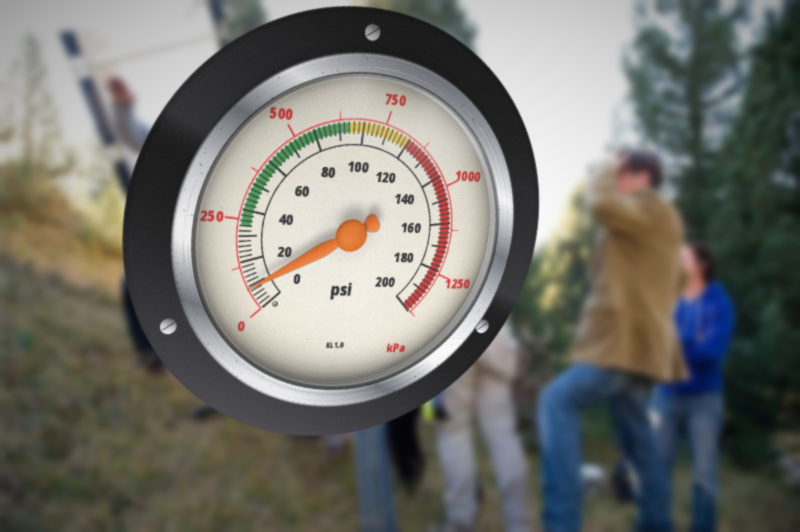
10 psi
